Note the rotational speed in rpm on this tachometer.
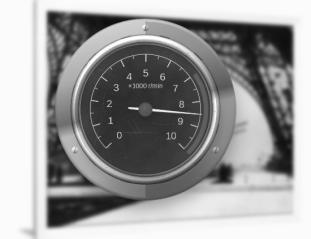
8500 rpm
